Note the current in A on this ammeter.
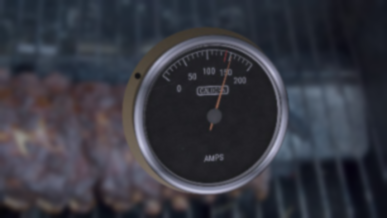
150 A
